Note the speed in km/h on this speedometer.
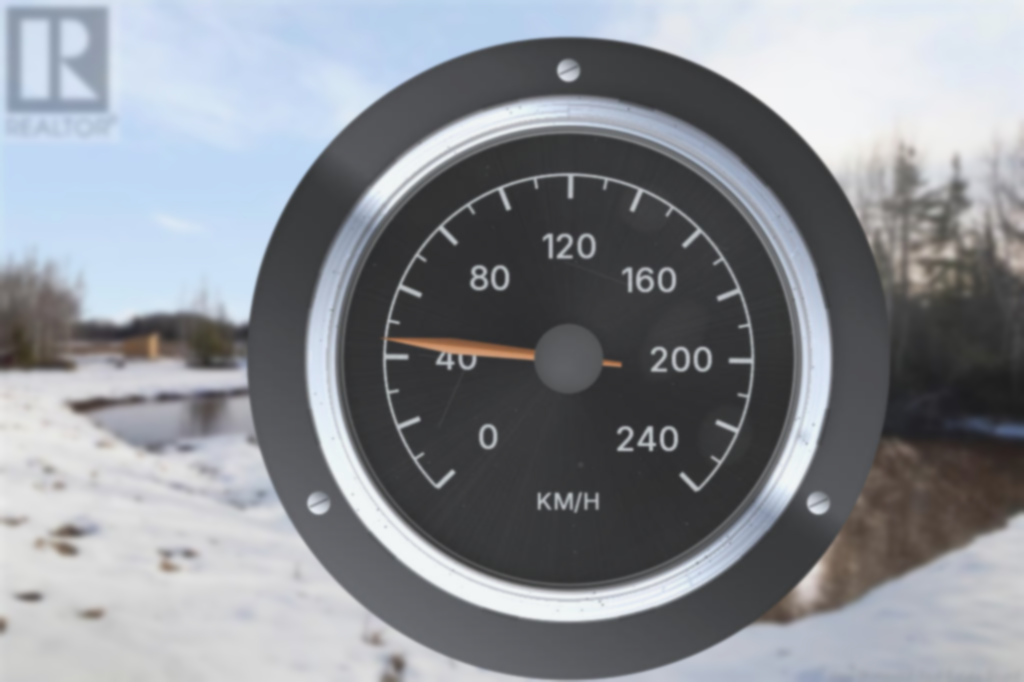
45 km/h
